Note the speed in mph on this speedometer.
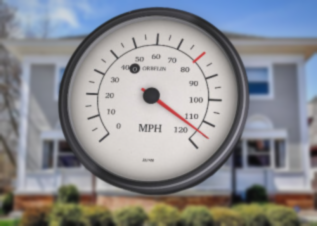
115 mph
